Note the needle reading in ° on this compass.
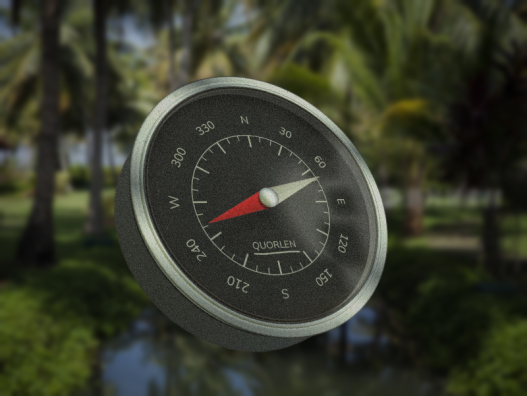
250 °
